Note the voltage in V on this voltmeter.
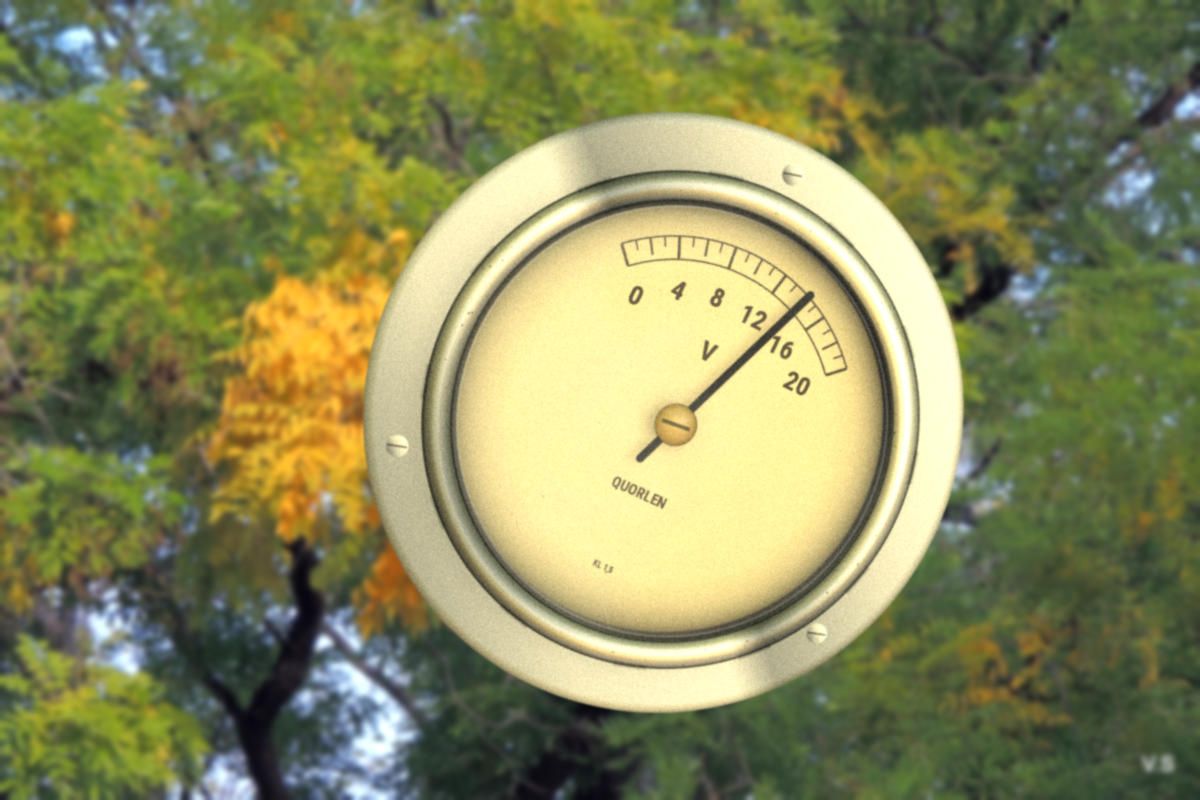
14 V
